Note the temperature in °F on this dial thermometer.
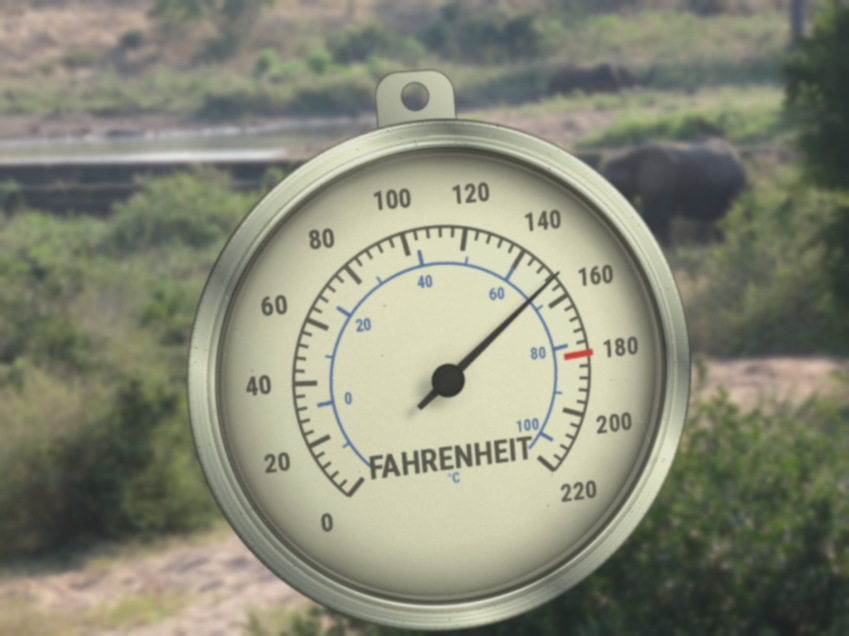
152 °F
